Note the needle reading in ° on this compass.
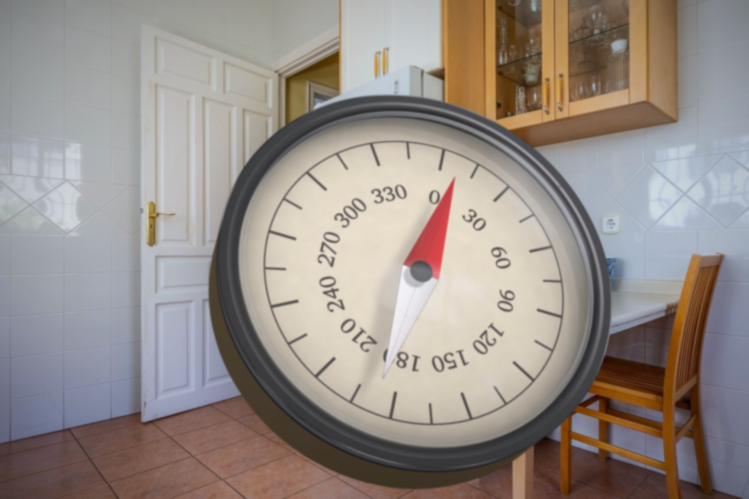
7.5 °
